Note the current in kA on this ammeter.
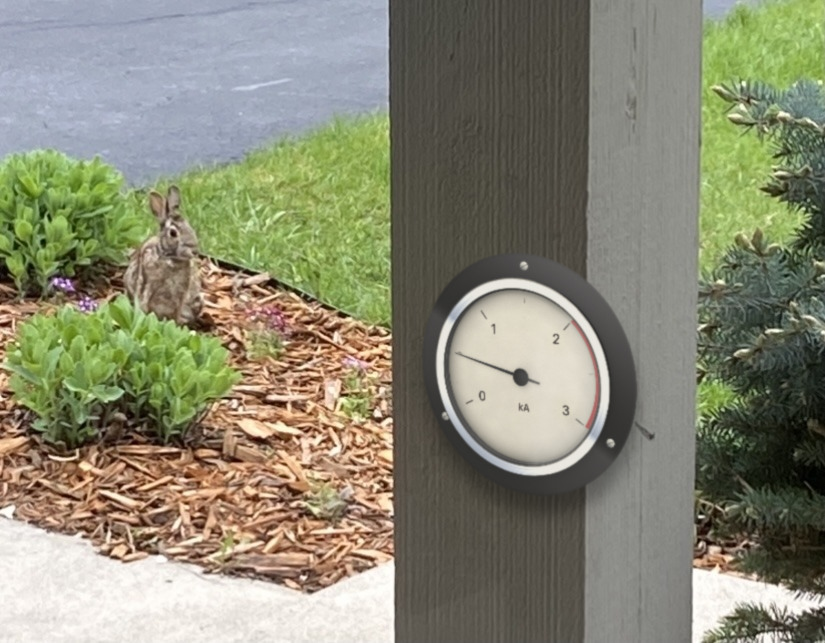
0.5 kA
